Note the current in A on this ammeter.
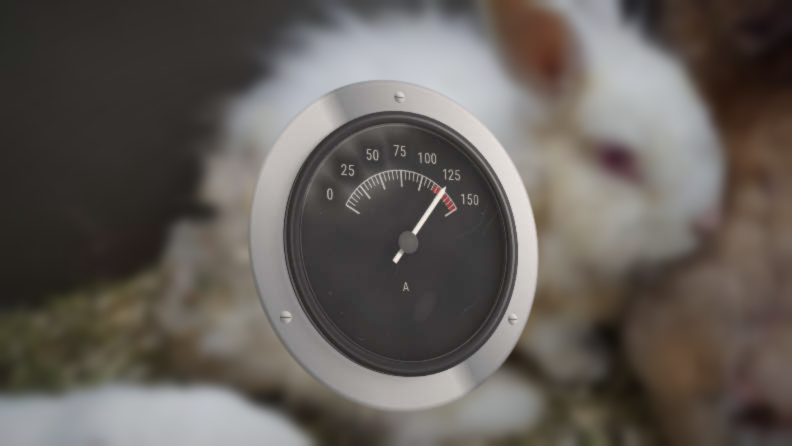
125 A
